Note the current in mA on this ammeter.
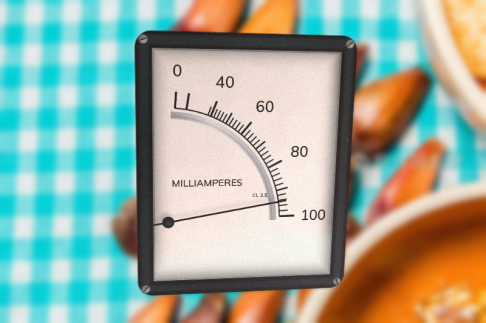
94 mA
